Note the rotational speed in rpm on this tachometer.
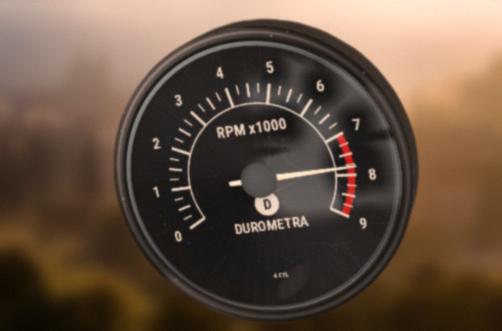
7750 rpm
